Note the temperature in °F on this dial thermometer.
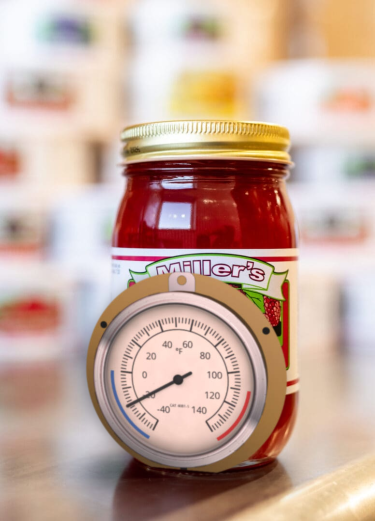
-20 °F
